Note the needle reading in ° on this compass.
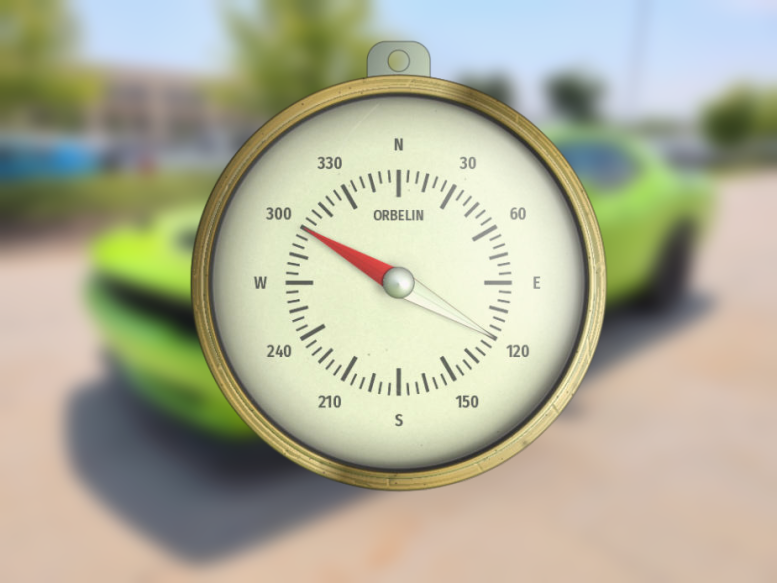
300 °
